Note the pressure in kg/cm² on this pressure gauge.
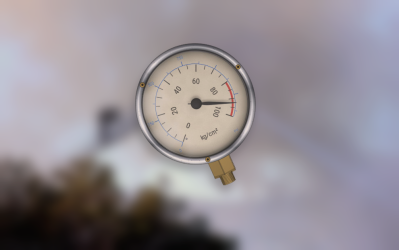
92.5 kg/cm²
